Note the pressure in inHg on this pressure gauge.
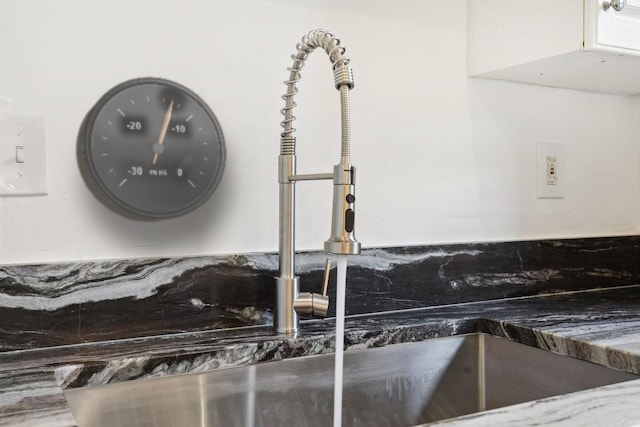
-13 inHg
